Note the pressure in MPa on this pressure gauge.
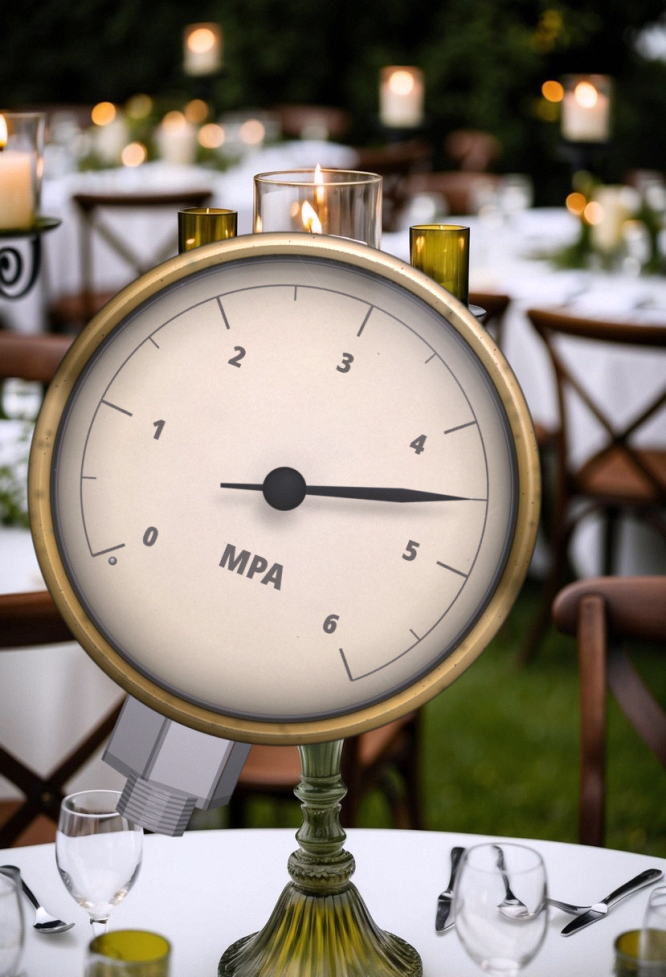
4.5 MPa
